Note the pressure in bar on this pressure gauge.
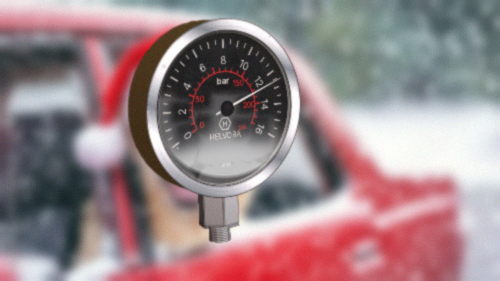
12.5 bar
